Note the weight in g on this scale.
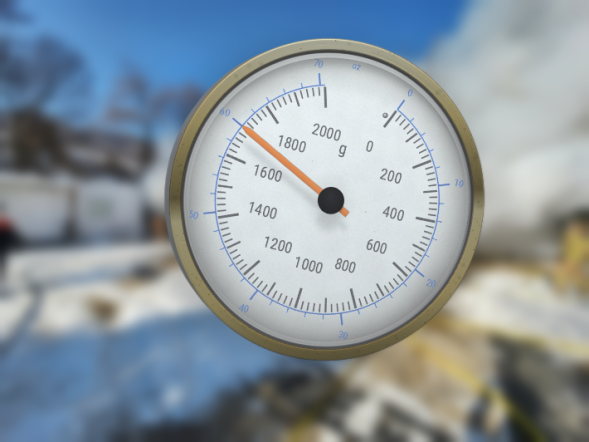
1700 g
